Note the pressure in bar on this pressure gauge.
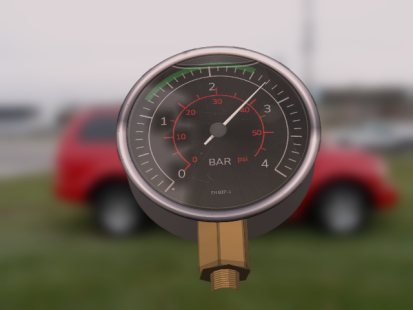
2.7 bar
